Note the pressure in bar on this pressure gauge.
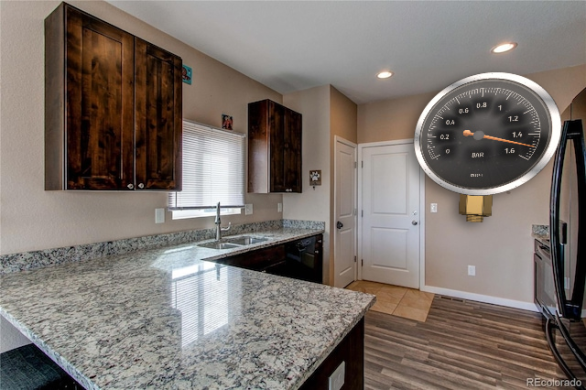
1.5 bar
